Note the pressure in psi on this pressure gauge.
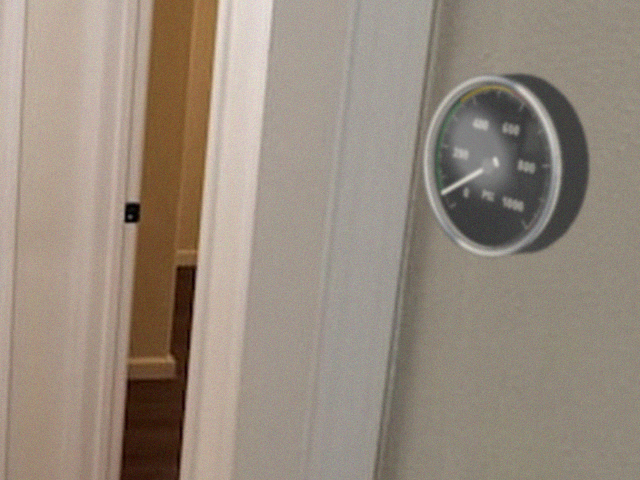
50 psi
